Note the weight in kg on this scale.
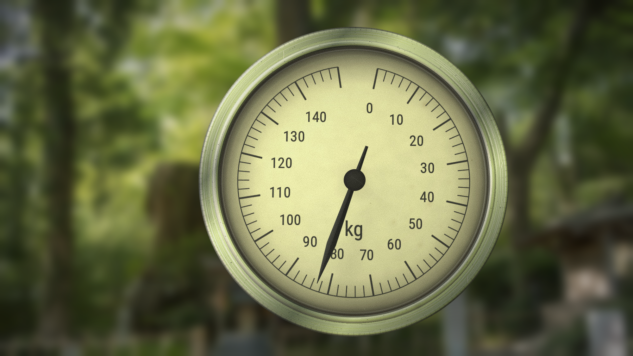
83 kg
